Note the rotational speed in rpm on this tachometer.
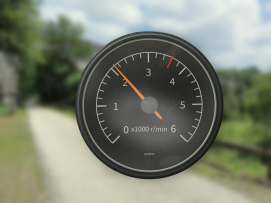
2100 rpm
